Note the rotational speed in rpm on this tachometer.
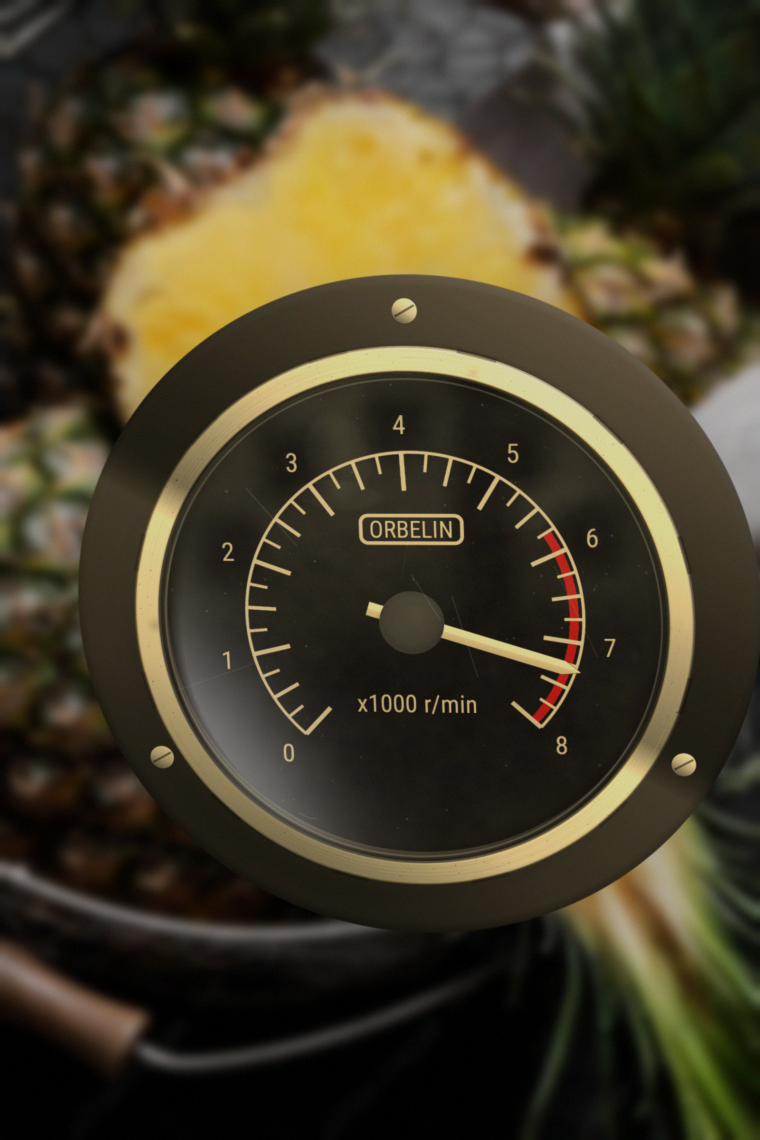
7250 rpm
